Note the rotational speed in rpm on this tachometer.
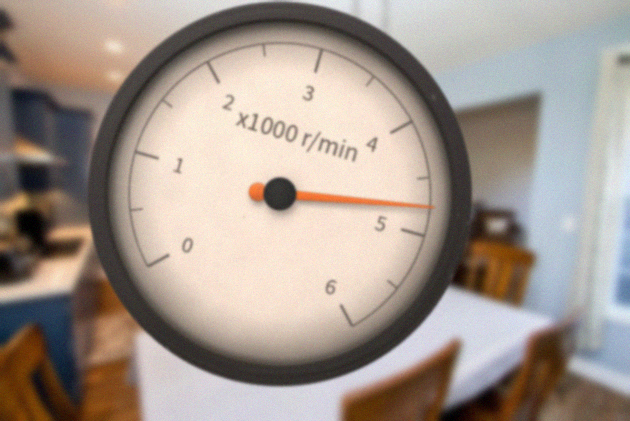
4750 rpm
